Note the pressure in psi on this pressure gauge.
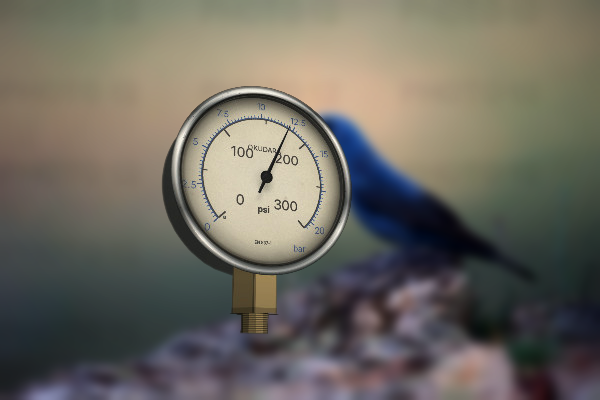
175 psi
